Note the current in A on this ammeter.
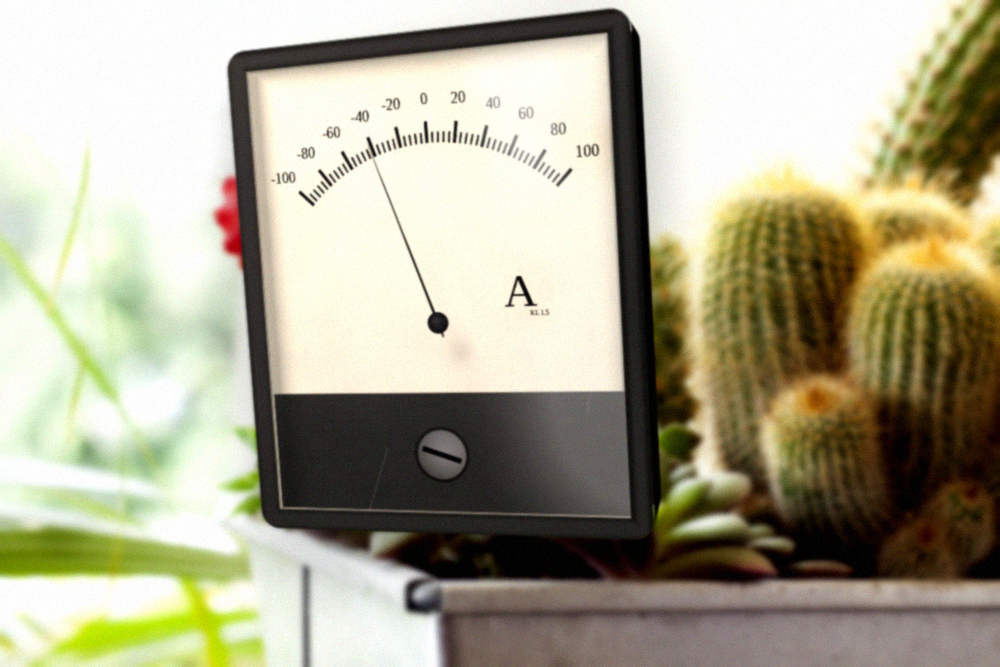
-40 A
